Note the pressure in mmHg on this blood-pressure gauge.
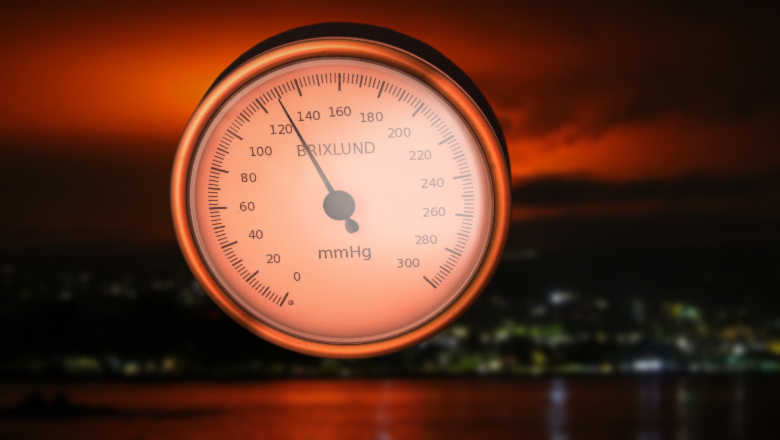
130 mmHg
